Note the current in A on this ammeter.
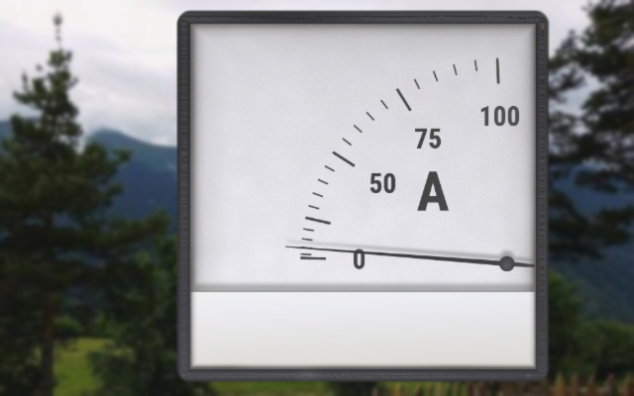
10 A
